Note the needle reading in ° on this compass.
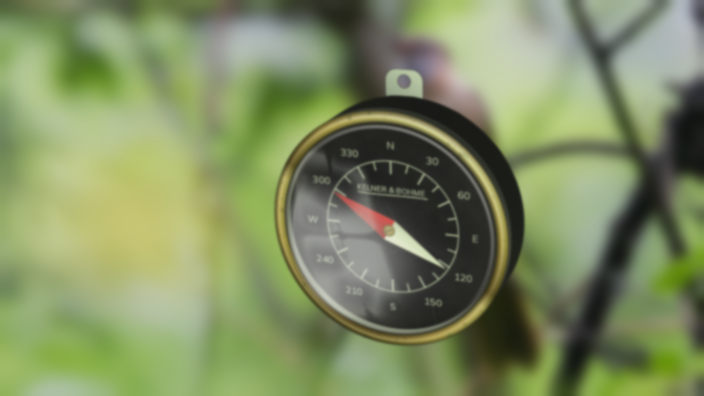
300 °
